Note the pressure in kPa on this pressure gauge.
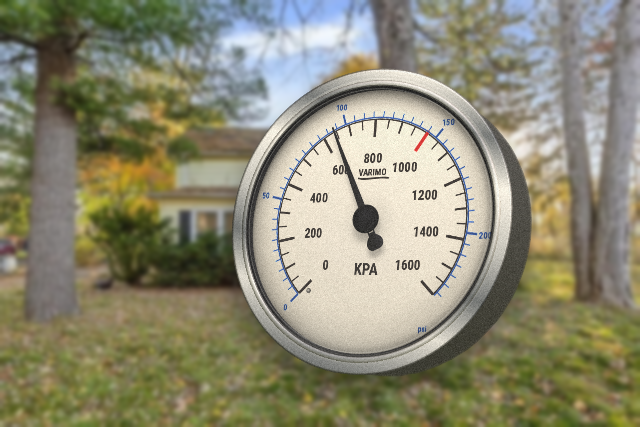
650 kPa
